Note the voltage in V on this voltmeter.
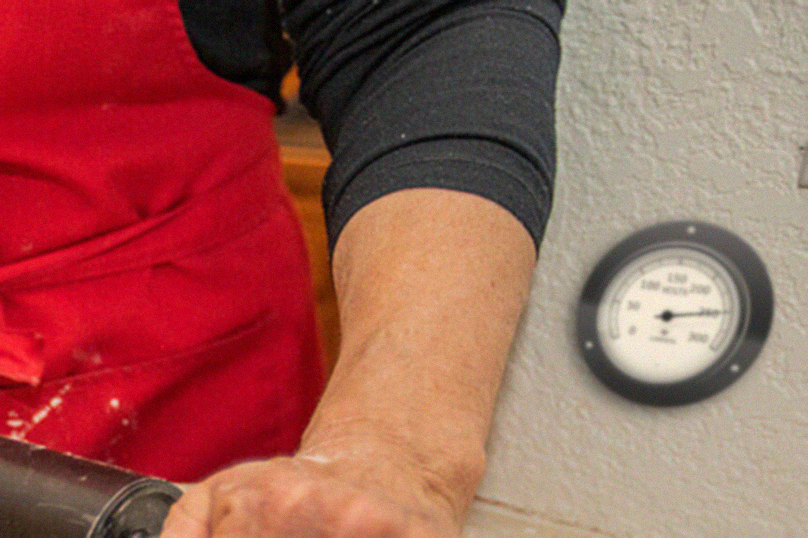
250 V
